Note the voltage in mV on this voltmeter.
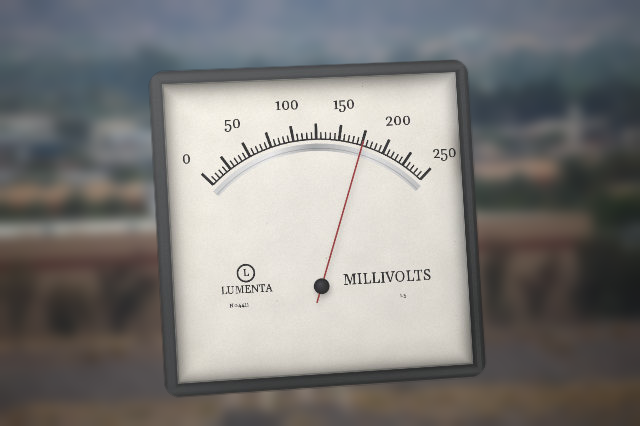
175 mV
